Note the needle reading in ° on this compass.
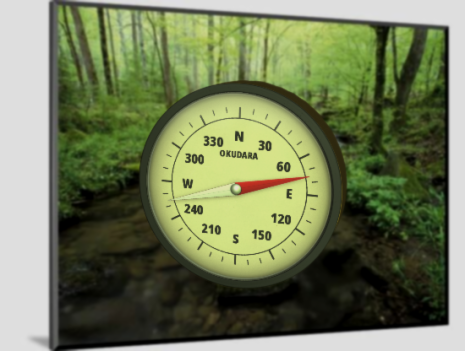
75 °
